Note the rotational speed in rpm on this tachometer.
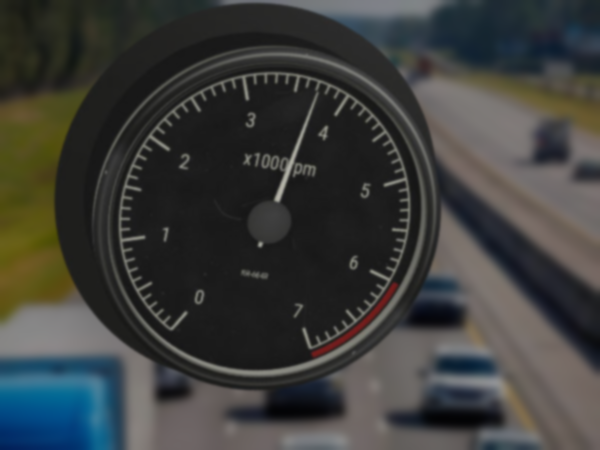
3700 rpm
